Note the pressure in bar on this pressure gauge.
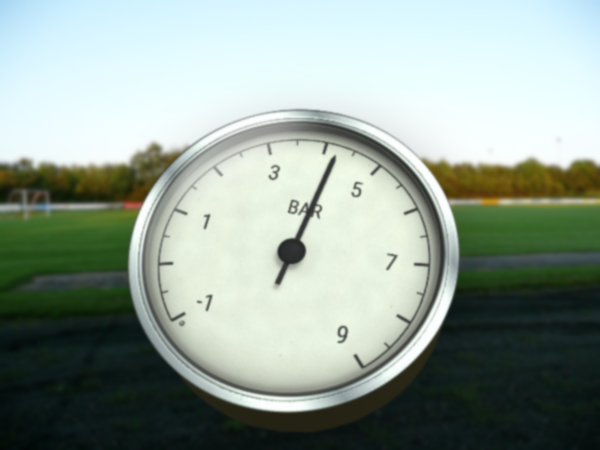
4.25 bar
